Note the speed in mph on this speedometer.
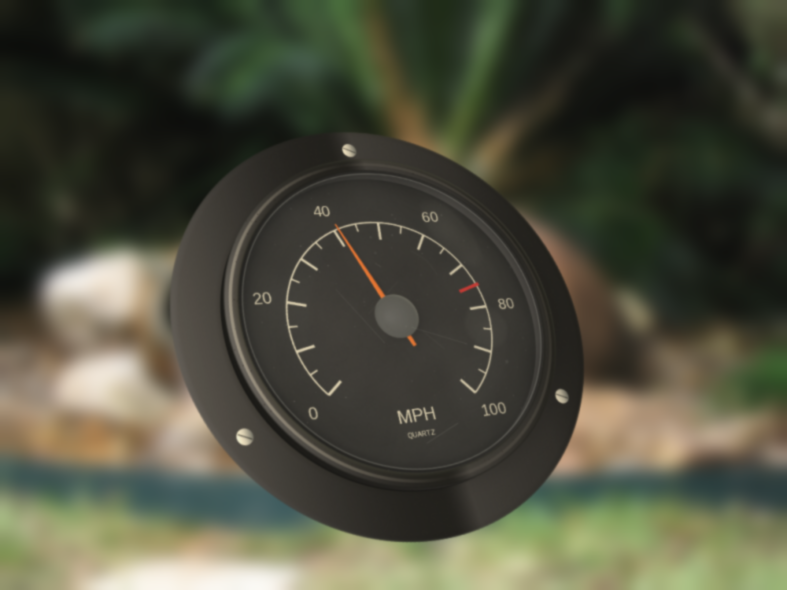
40 mph
